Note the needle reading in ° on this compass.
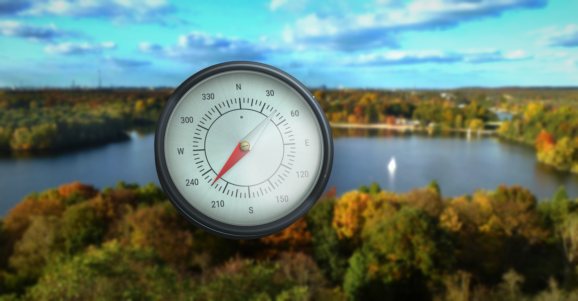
225 °
